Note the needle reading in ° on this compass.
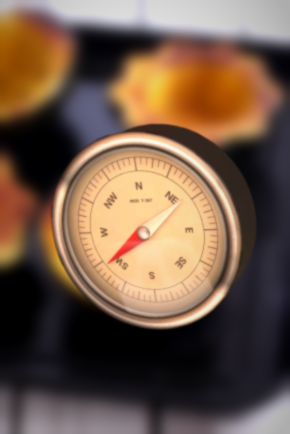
235 °
